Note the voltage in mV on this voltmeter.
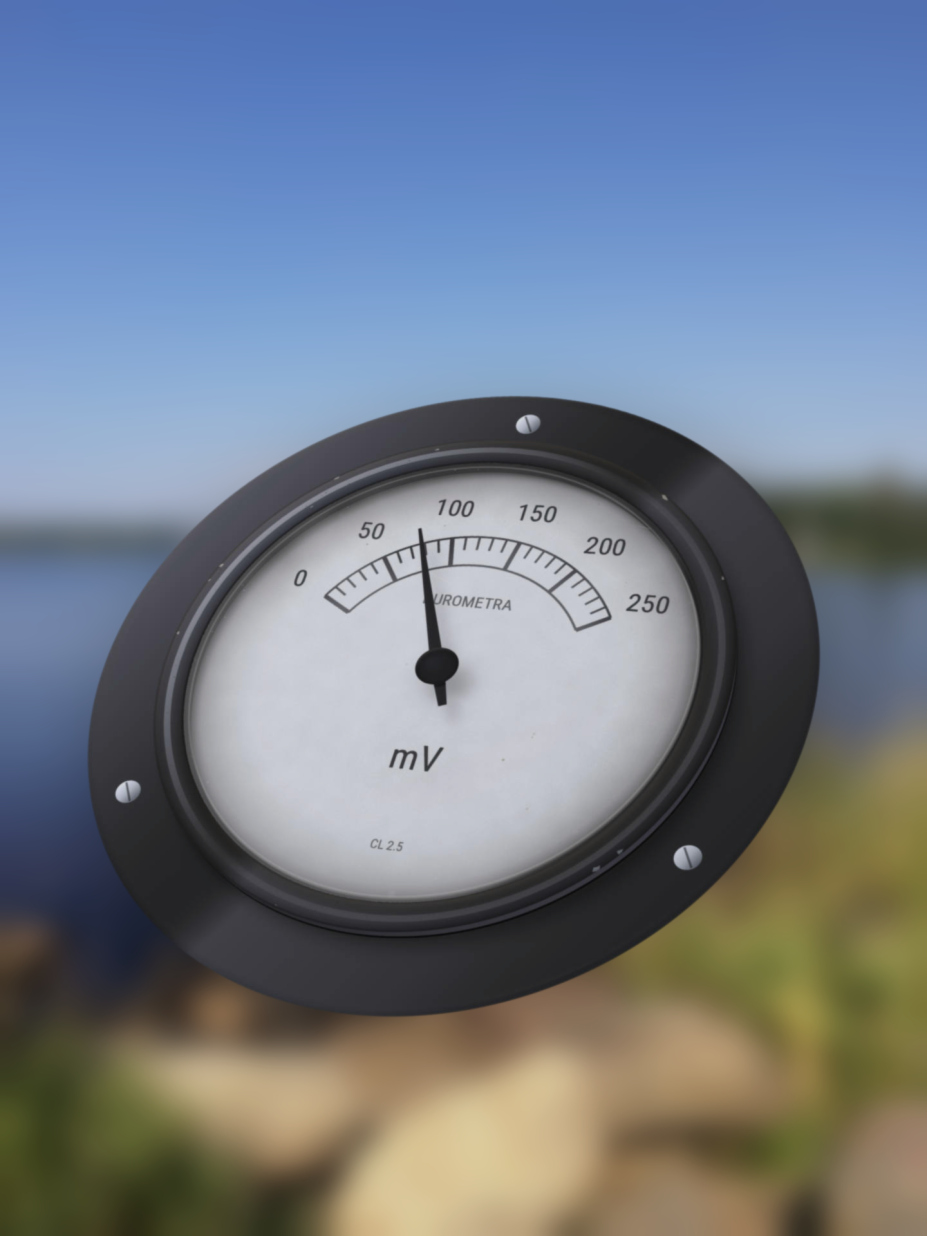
80 mV
